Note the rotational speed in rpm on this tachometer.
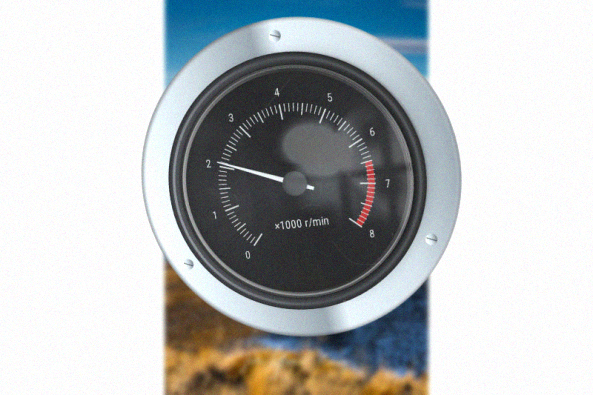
2100 rpm
